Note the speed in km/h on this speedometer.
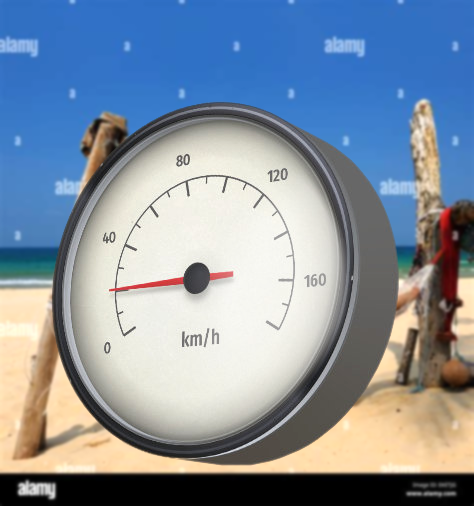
20 km/h
